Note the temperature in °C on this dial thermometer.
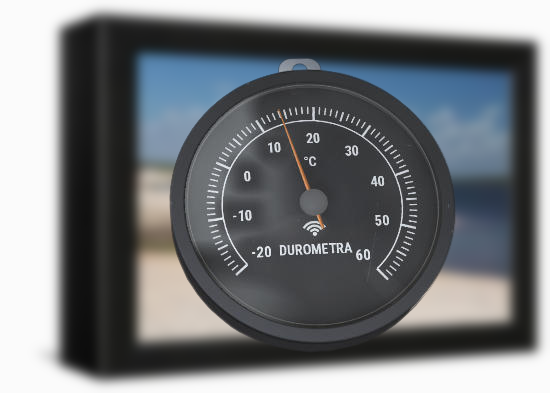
14 °C
